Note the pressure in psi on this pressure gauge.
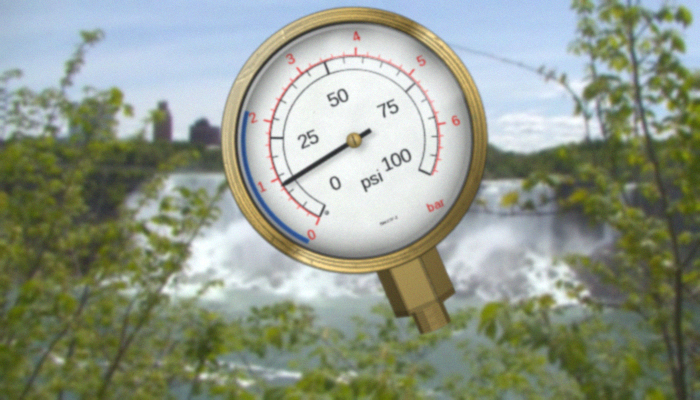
12.5 psi
